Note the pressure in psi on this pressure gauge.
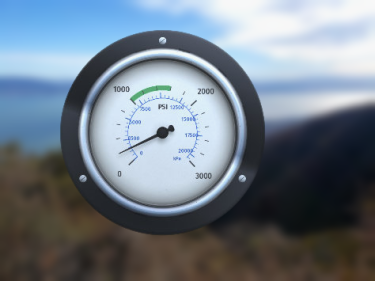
200 psi
